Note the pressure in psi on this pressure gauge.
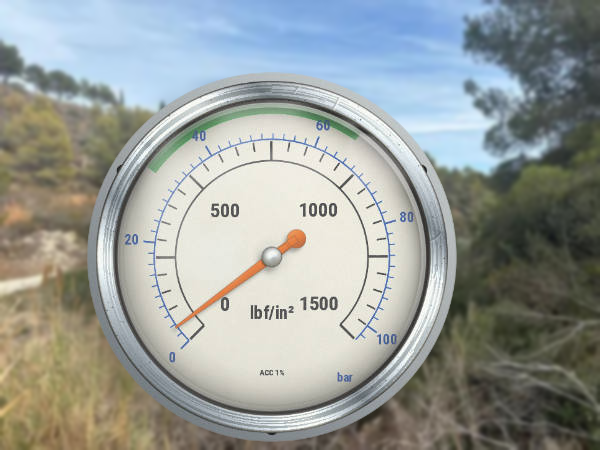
50 psi
